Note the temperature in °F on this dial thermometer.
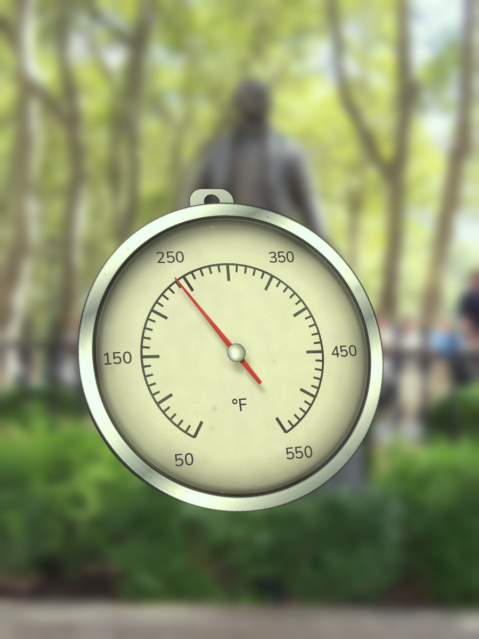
240 °F
